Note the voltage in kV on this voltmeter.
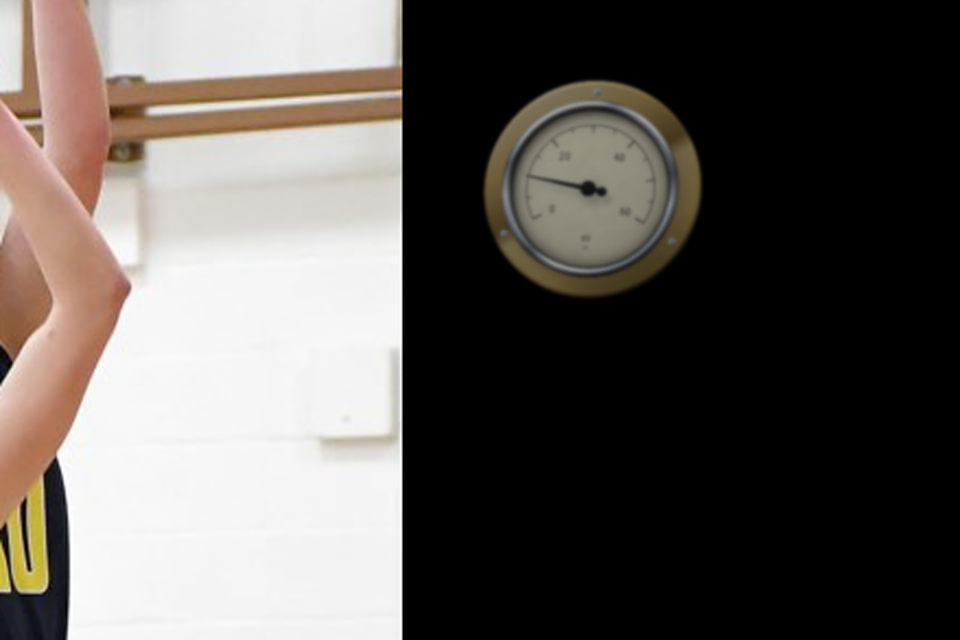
10 kV
